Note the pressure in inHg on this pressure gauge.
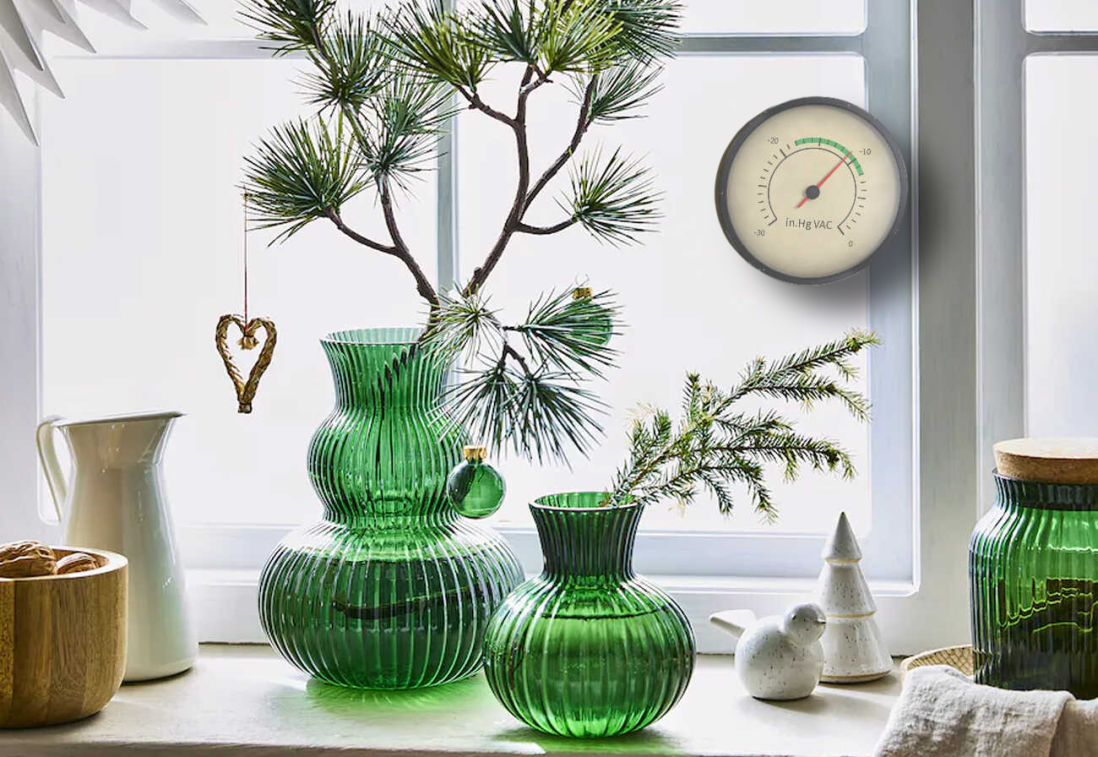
-11 inHg
